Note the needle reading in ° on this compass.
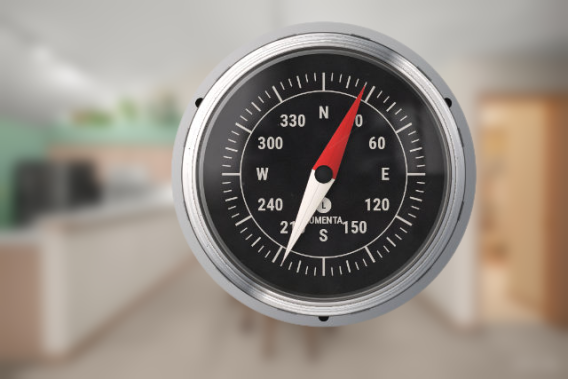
25 °
